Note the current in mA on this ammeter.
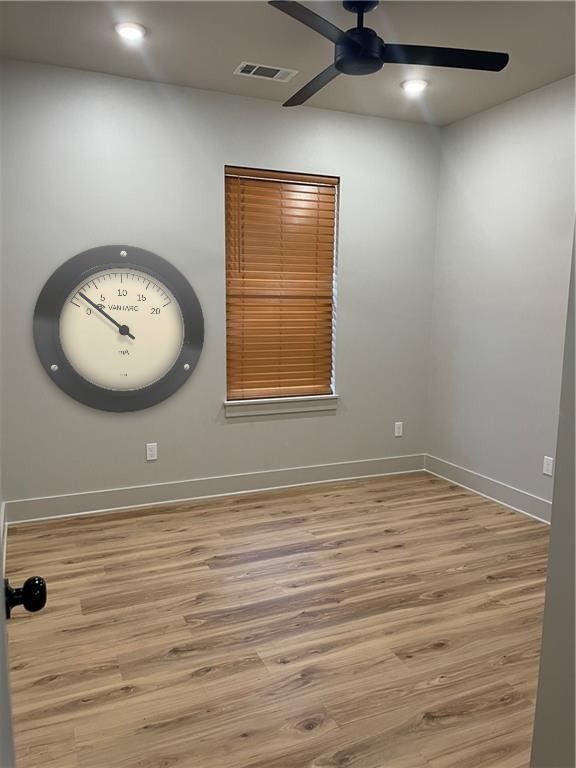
2 mA
